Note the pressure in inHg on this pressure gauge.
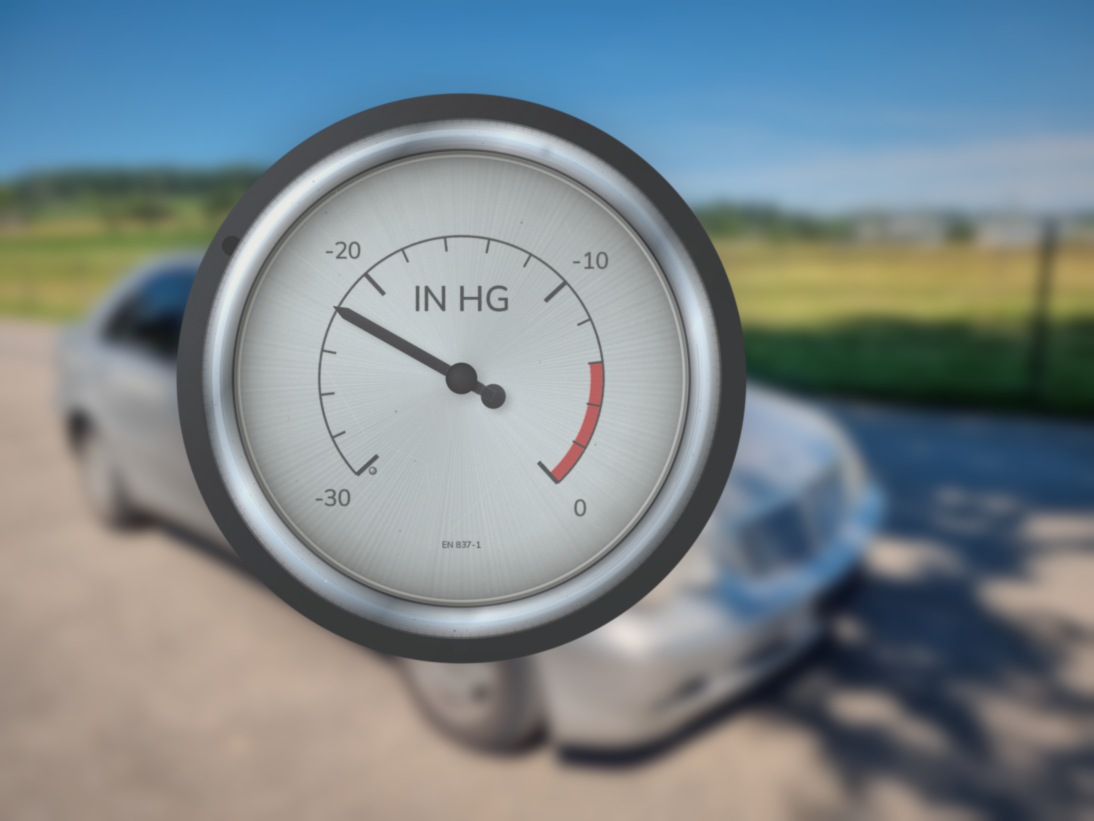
-22 inHg
